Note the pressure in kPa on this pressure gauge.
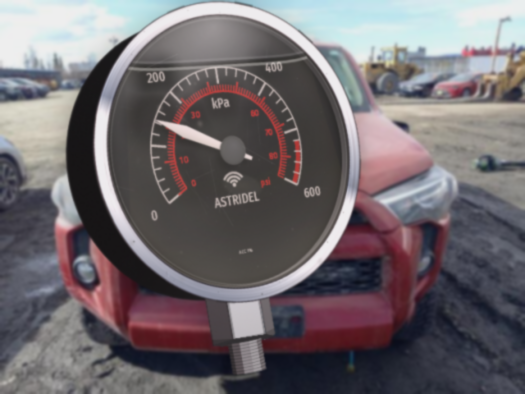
140 kPa
